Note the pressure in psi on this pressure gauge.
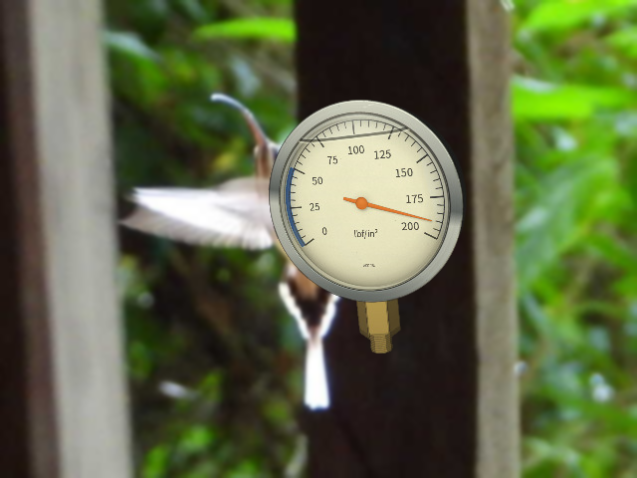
190 psi
